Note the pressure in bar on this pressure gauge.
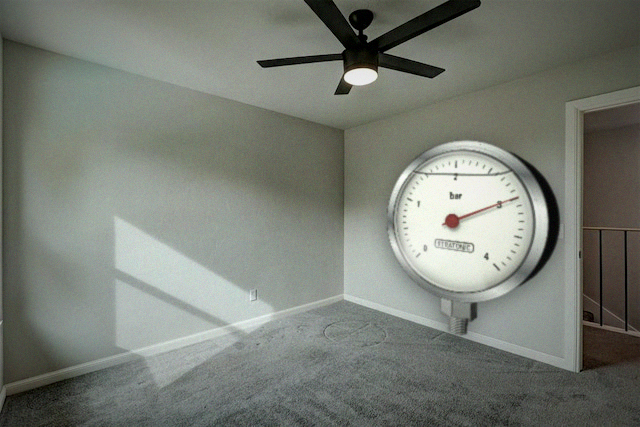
3 bar
